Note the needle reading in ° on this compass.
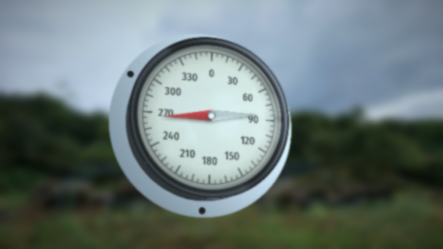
265 °
